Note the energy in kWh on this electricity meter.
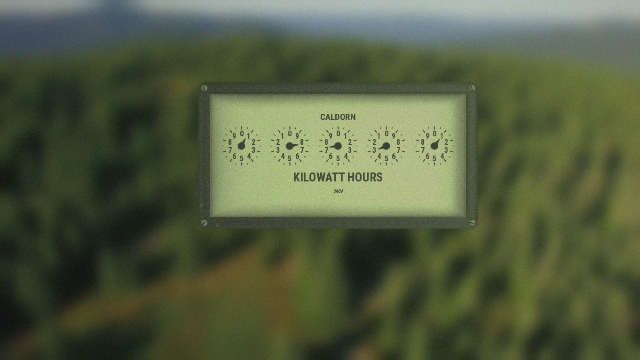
7731 kWh
